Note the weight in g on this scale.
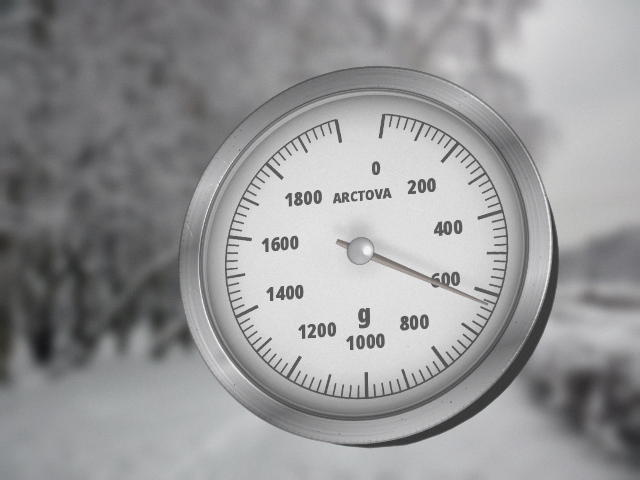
630 g
